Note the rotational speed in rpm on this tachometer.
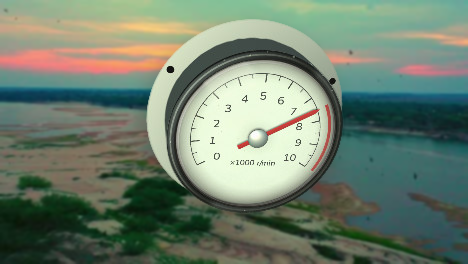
7500 rpm
